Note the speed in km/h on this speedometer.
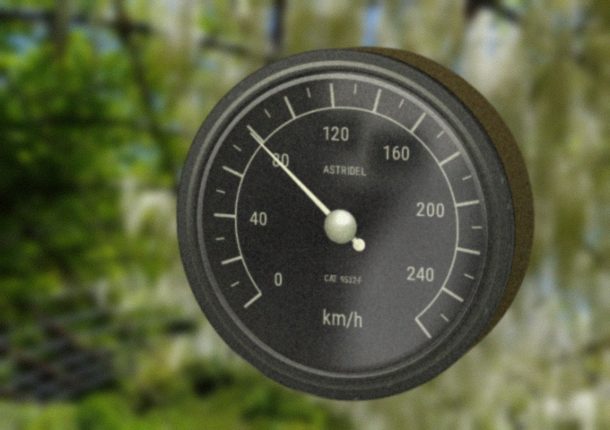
80 km/h
